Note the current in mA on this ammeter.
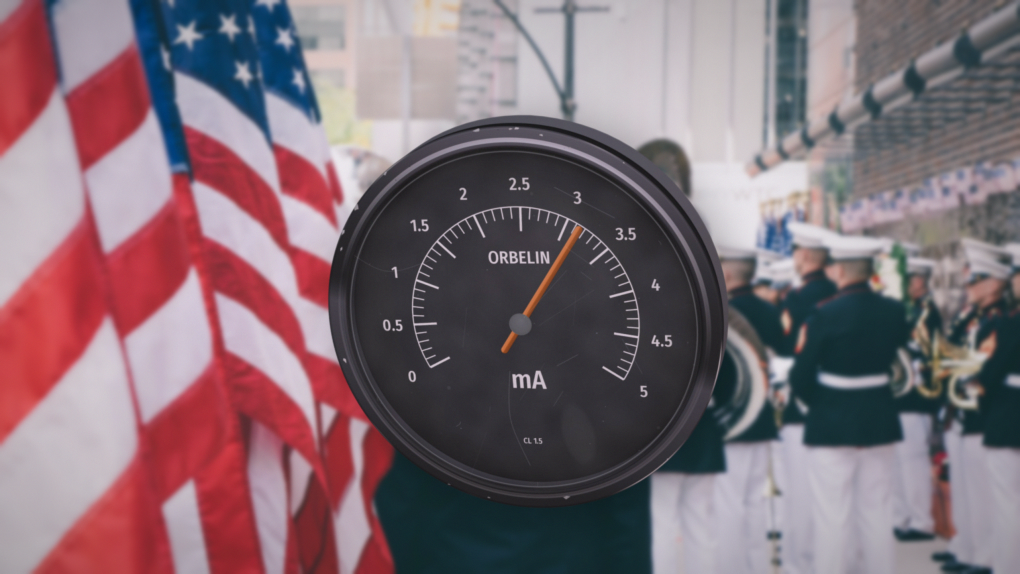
3.15 mA
